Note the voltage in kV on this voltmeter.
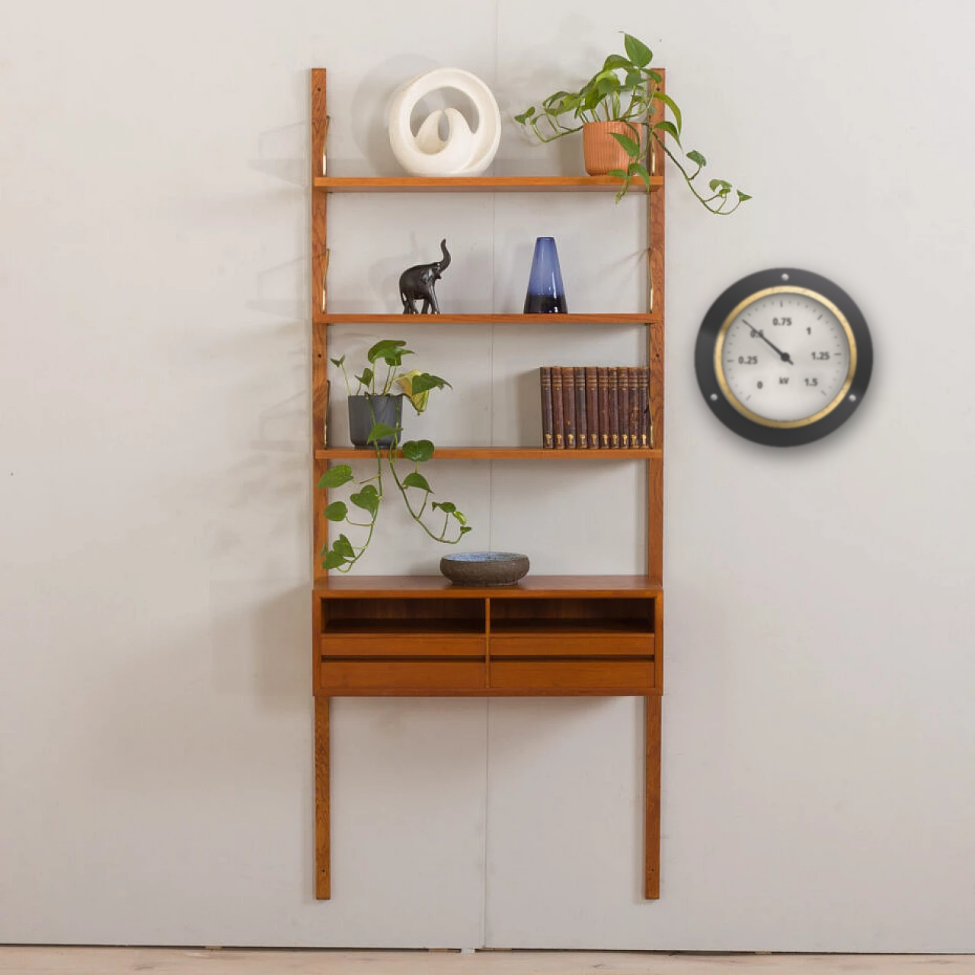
0.5 kV
